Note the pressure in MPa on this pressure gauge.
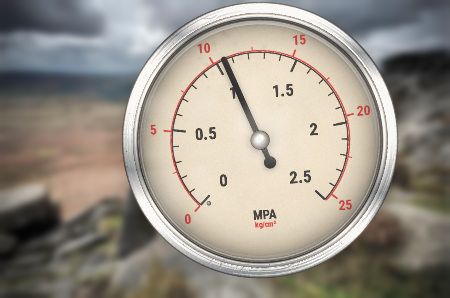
1.05 MPa
